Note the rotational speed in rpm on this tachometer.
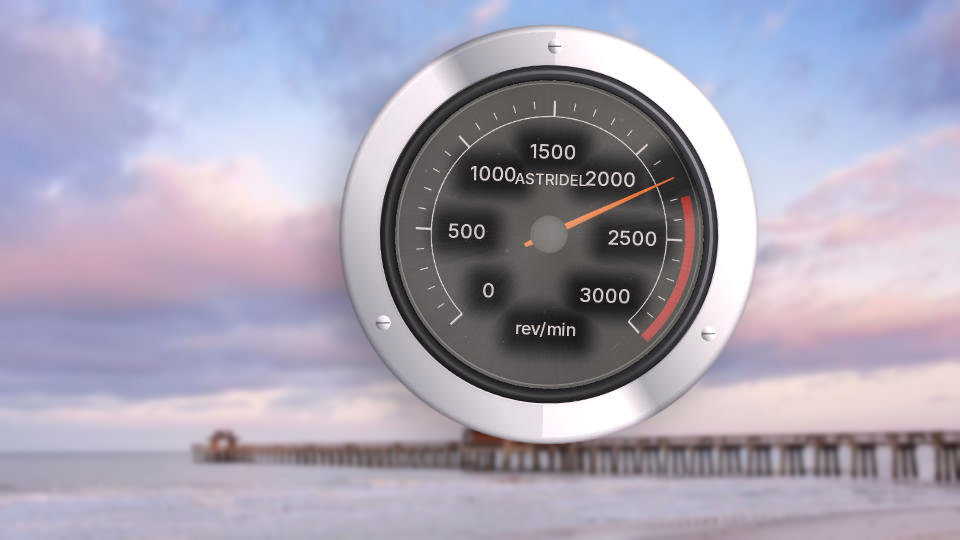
2200 rpm
